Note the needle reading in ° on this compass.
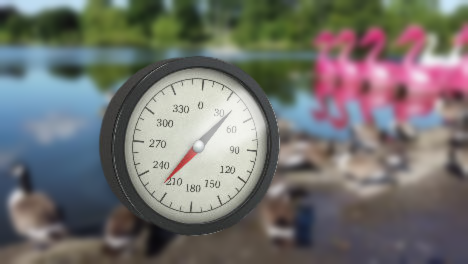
220 °
